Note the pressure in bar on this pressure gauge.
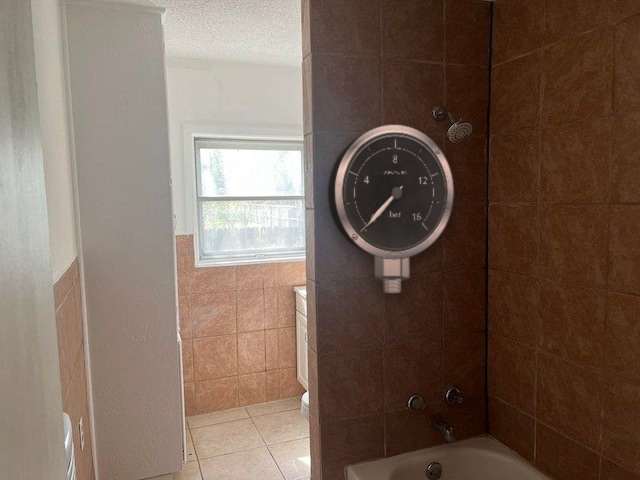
0 bar
